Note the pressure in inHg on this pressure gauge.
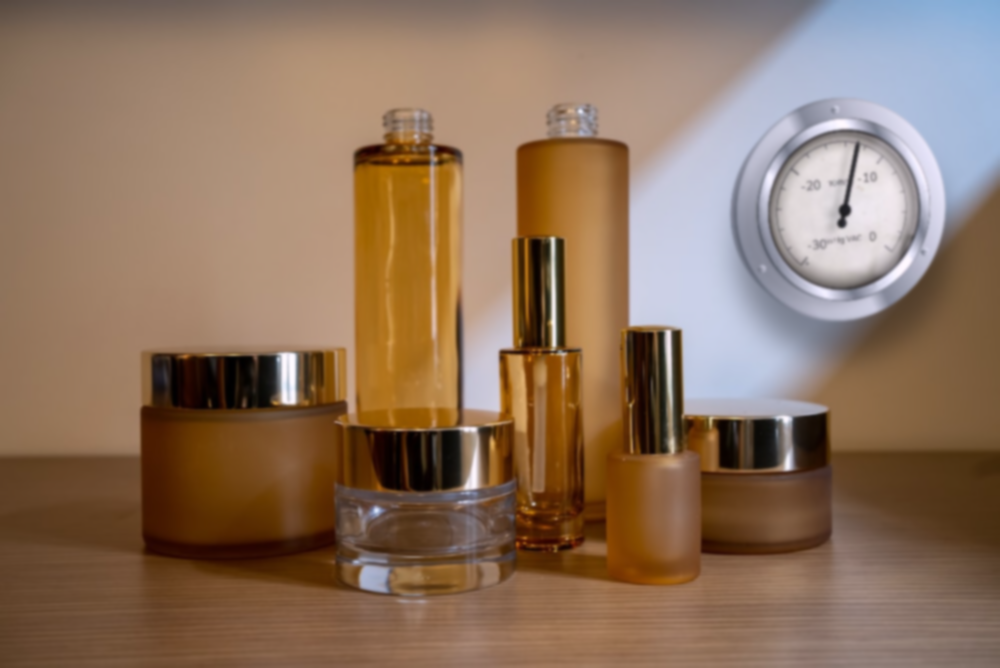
-13 inHg
